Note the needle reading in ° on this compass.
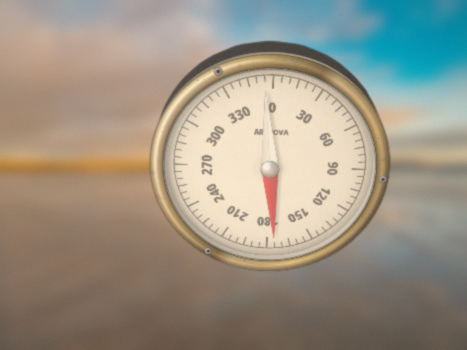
175 °
